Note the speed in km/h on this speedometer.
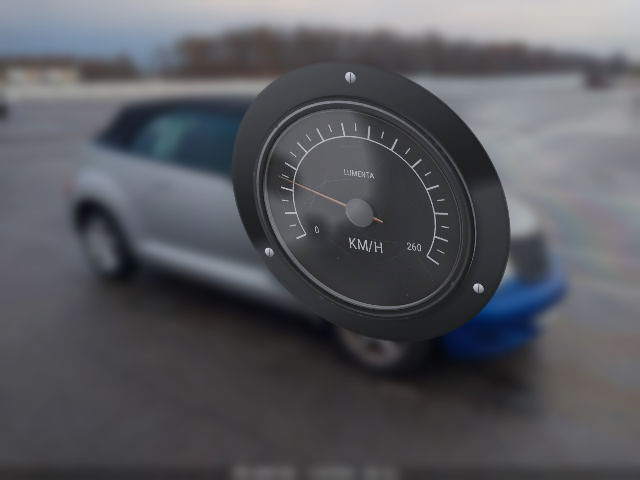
50 km/h
